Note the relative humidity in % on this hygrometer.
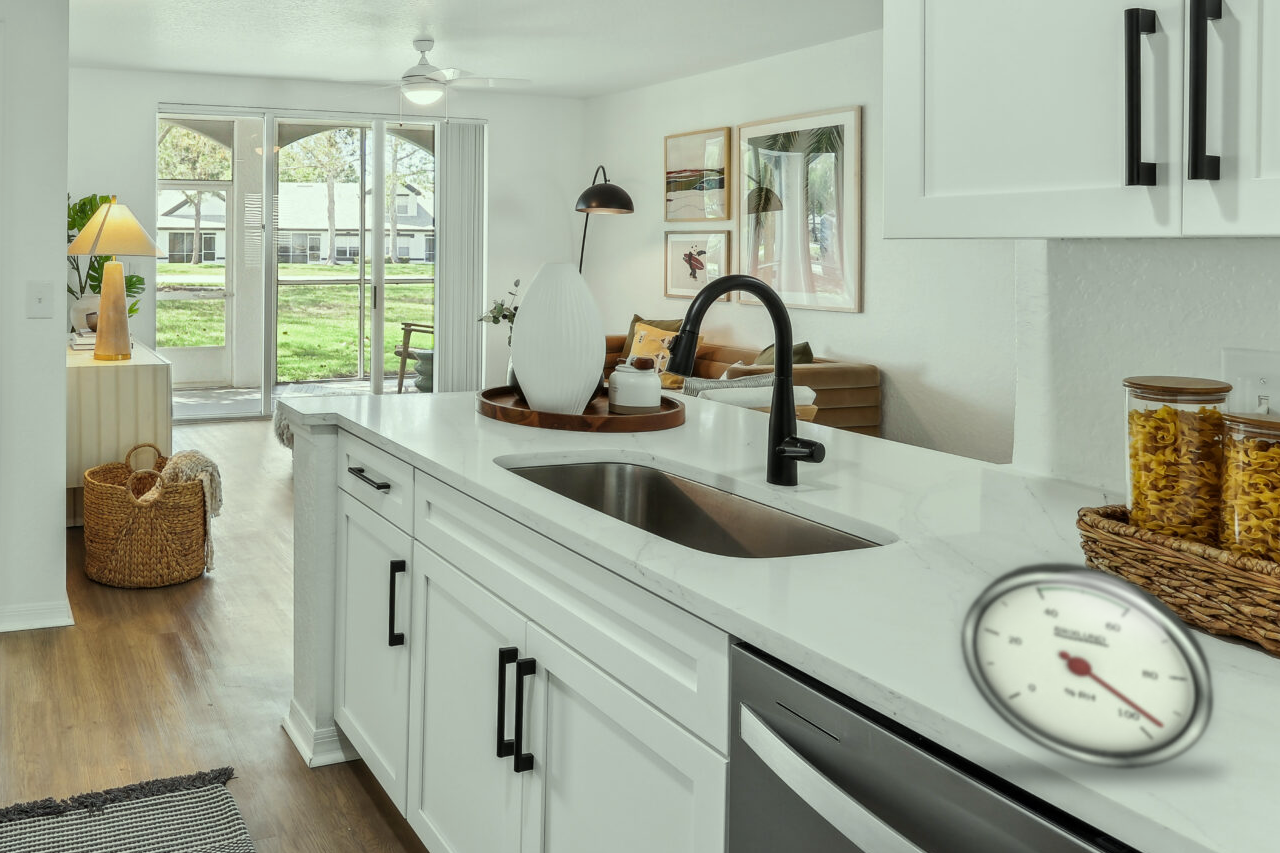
95 %
